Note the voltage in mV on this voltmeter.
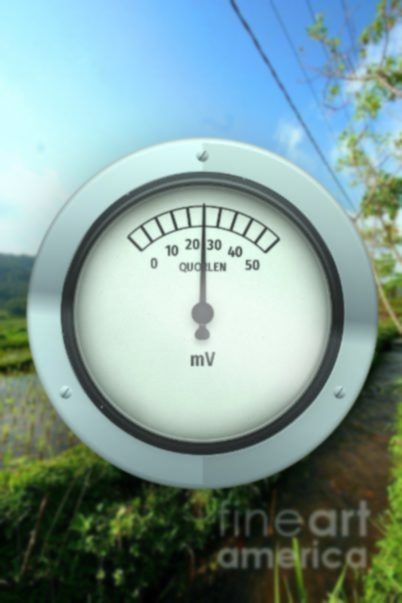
25 mV
